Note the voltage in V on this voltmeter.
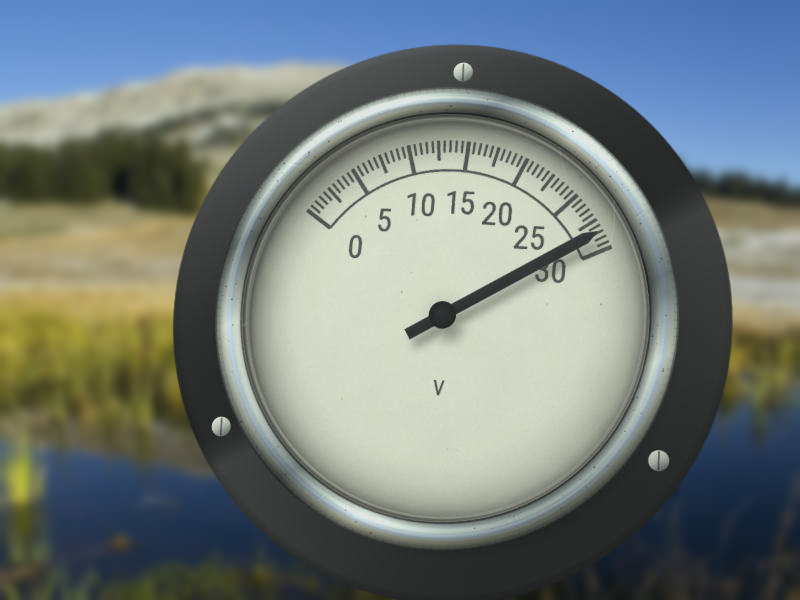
28.5 V
